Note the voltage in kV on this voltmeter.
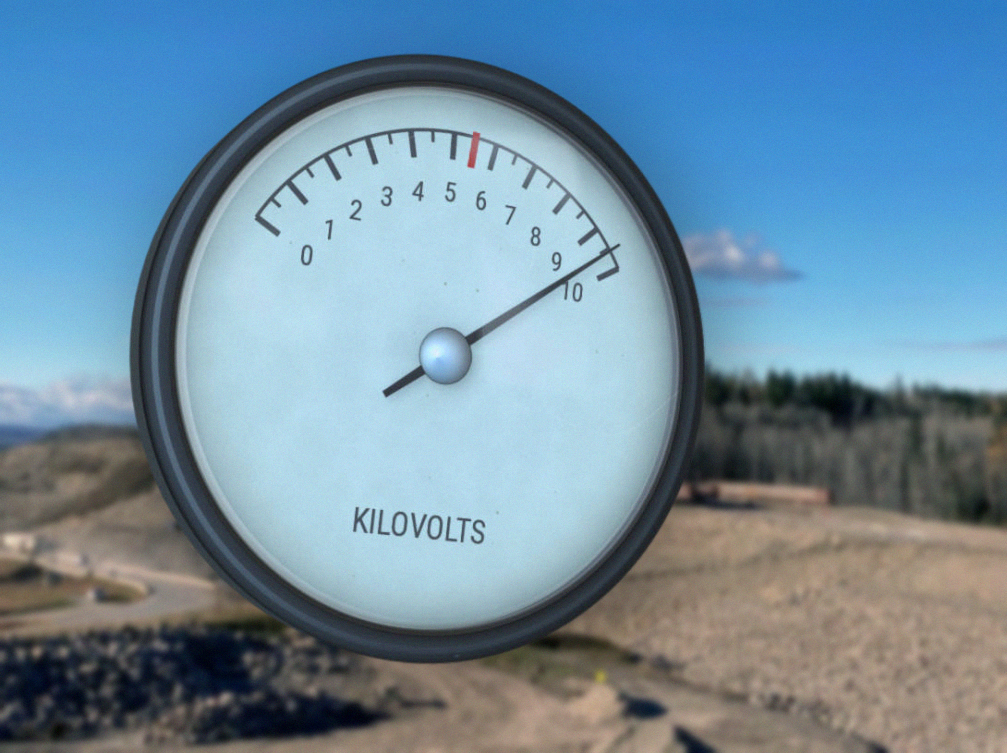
9.5 kV
